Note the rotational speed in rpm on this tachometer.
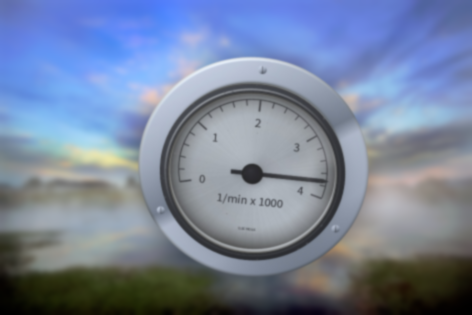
3700 rpm
